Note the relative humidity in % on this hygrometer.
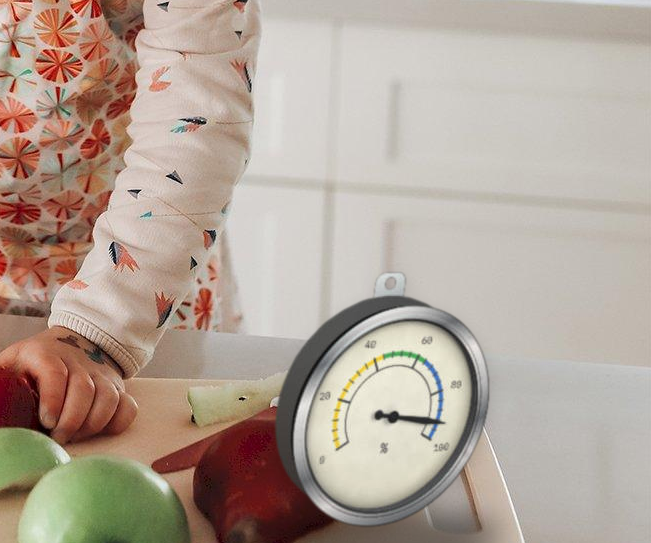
92 %
